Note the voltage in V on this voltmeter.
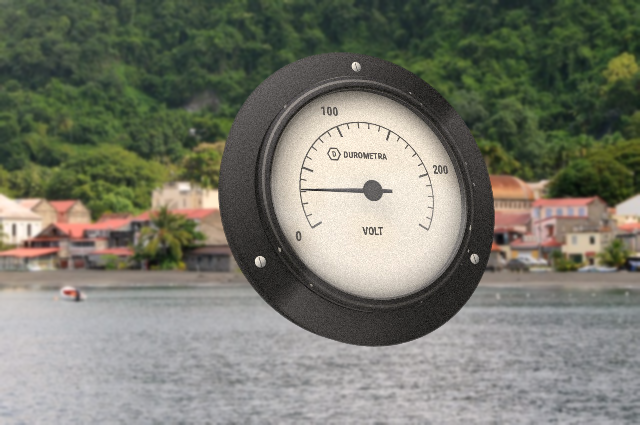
30 V
